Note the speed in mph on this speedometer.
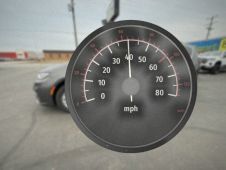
40 mph
